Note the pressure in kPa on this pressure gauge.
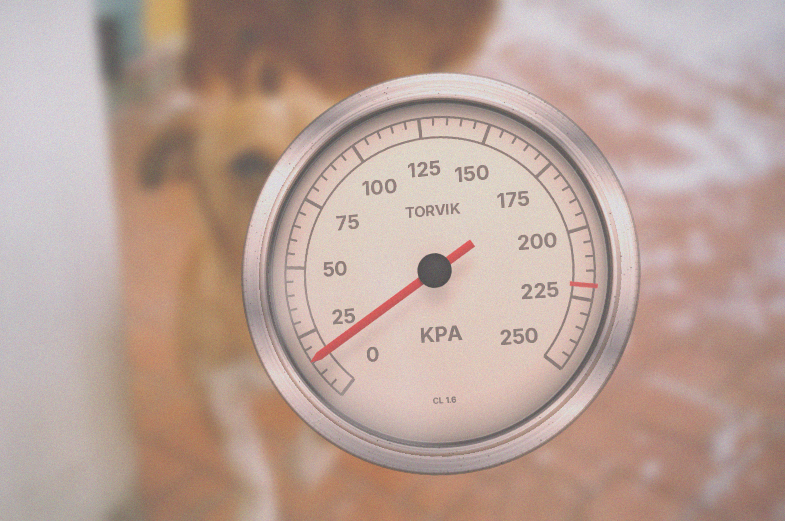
15 kPa
